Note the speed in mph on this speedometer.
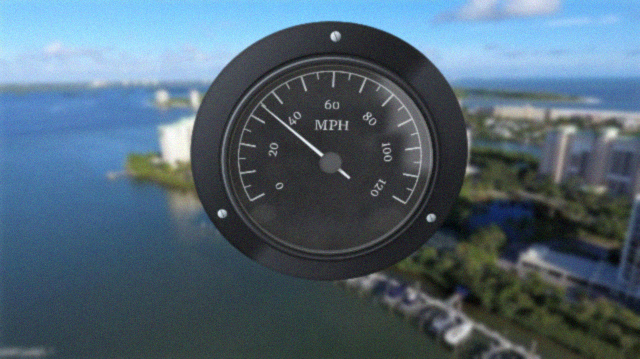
35 mph
